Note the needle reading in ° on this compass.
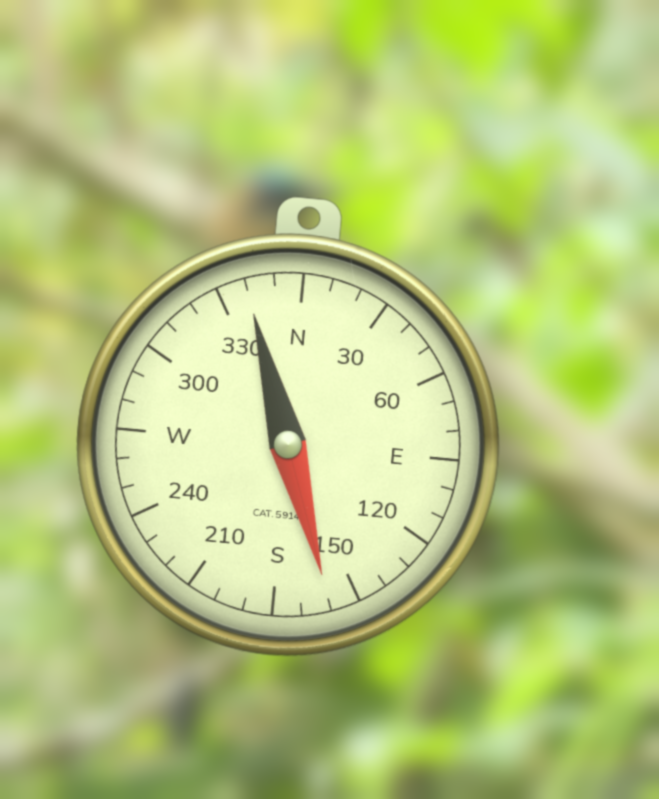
160 °
